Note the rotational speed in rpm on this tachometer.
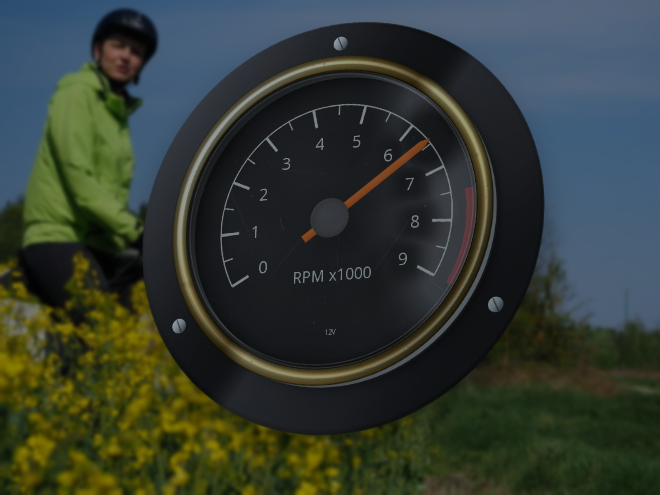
6500 rpm
